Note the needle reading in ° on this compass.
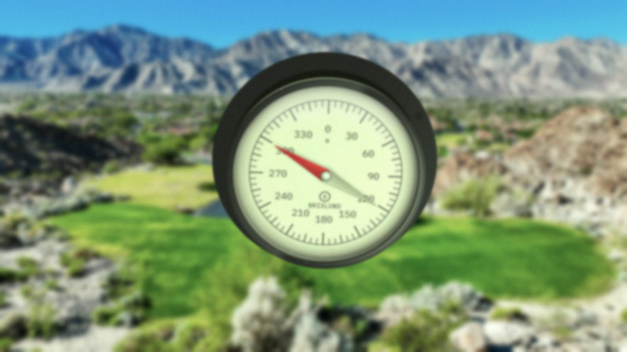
300 °
